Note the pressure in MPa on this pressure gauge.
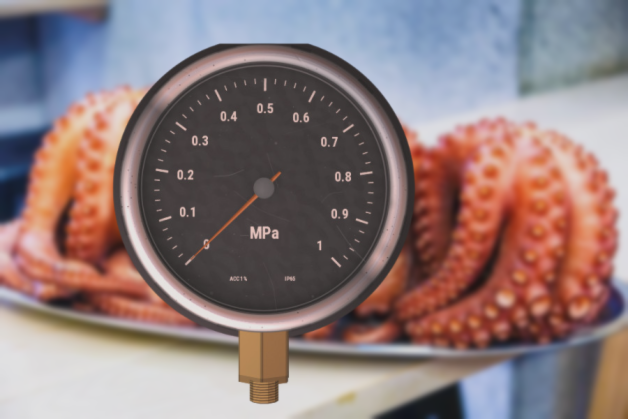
0 MPa
